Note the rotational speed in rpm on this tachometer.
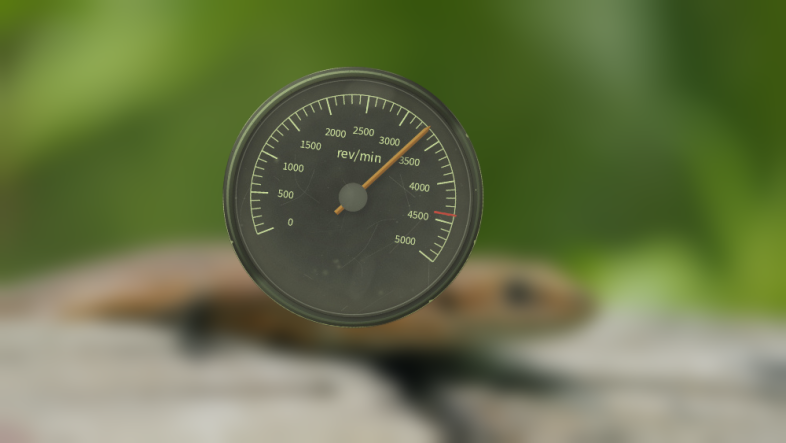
3300 rpm
